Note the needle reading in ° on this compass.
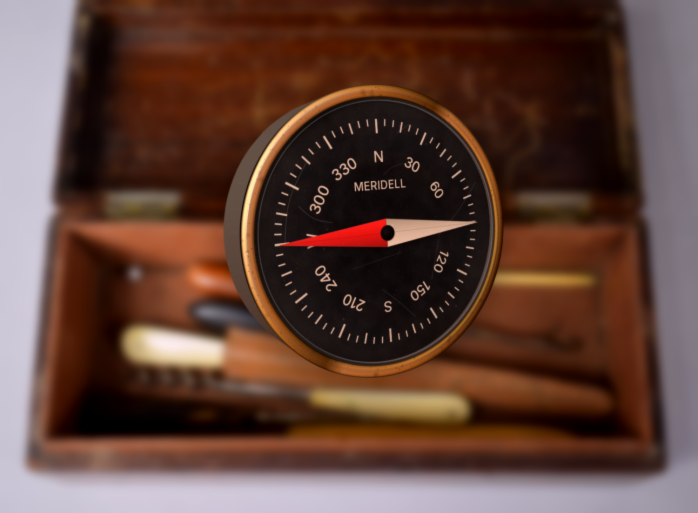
270 °
